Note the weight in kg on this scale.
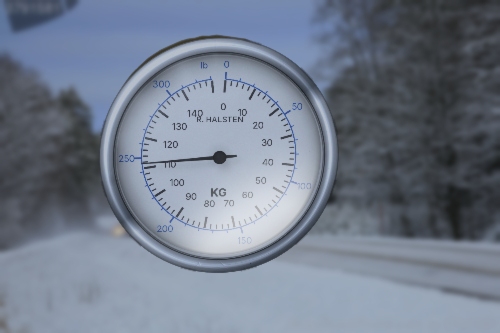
112 kg
